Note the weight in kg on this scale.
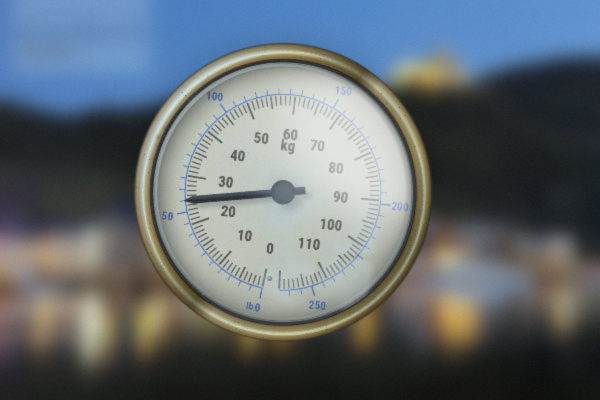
25 kg
